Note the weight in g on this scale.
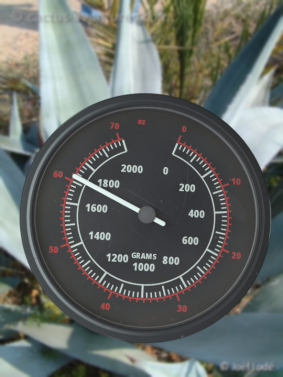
1720 g
